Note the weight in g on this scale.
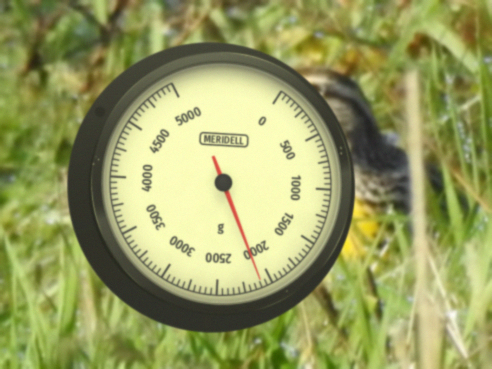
2100 g
